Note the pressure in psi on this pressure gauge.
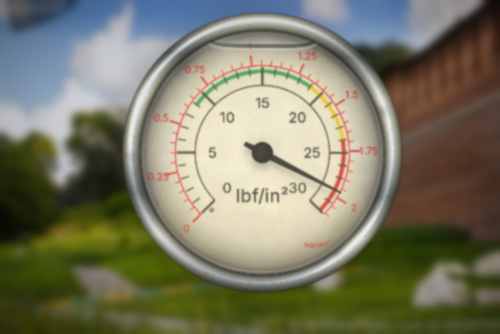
28 psi
